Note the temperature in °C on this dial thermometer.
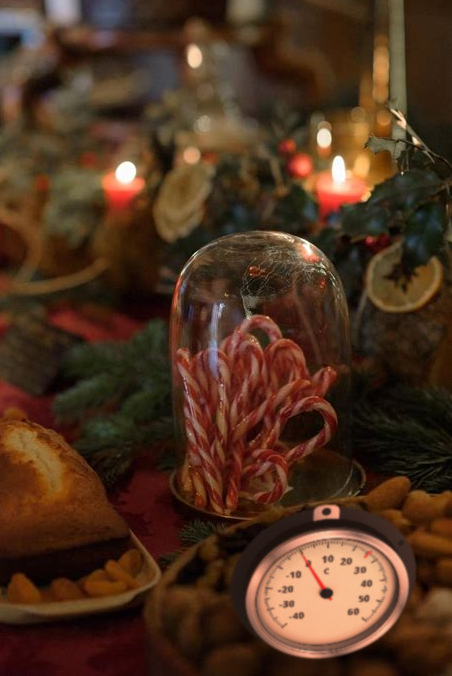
0 °C
